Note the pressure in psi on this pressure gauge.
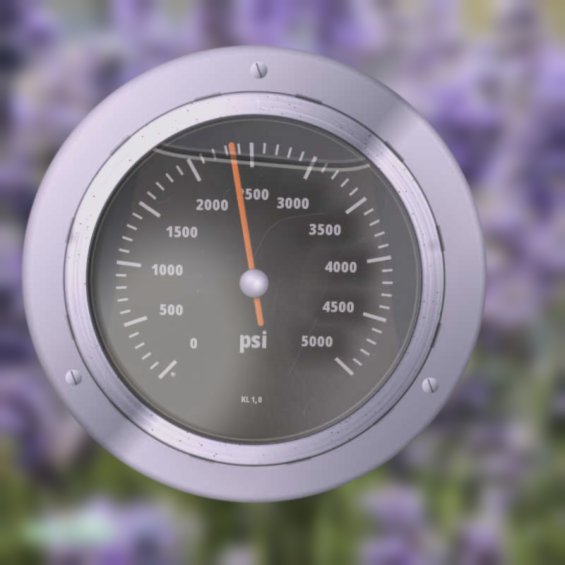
2350 psi
